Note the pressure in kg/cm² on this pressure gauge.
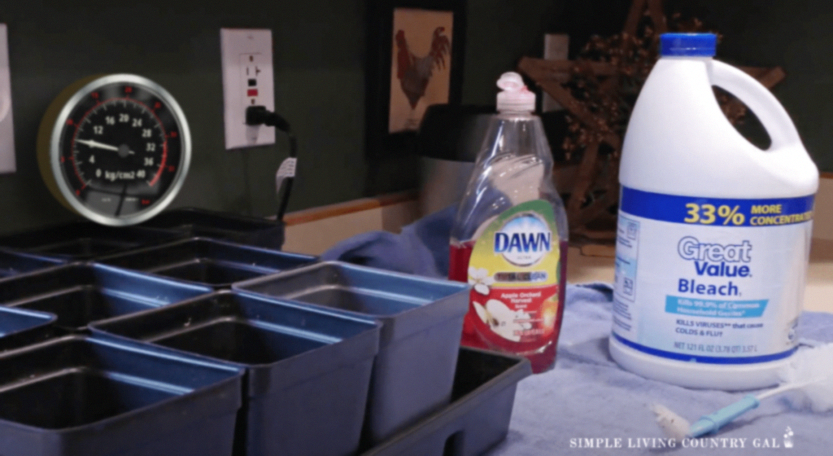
8 kg/cm²
